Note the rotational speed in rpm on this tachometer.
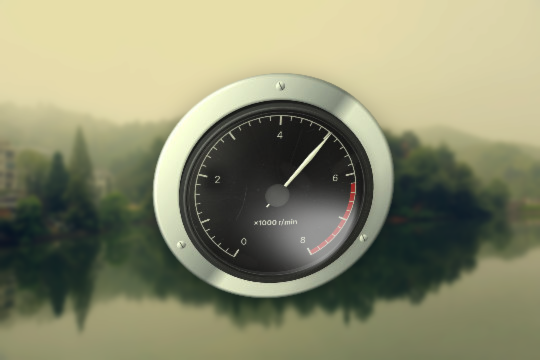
5000 rpm
